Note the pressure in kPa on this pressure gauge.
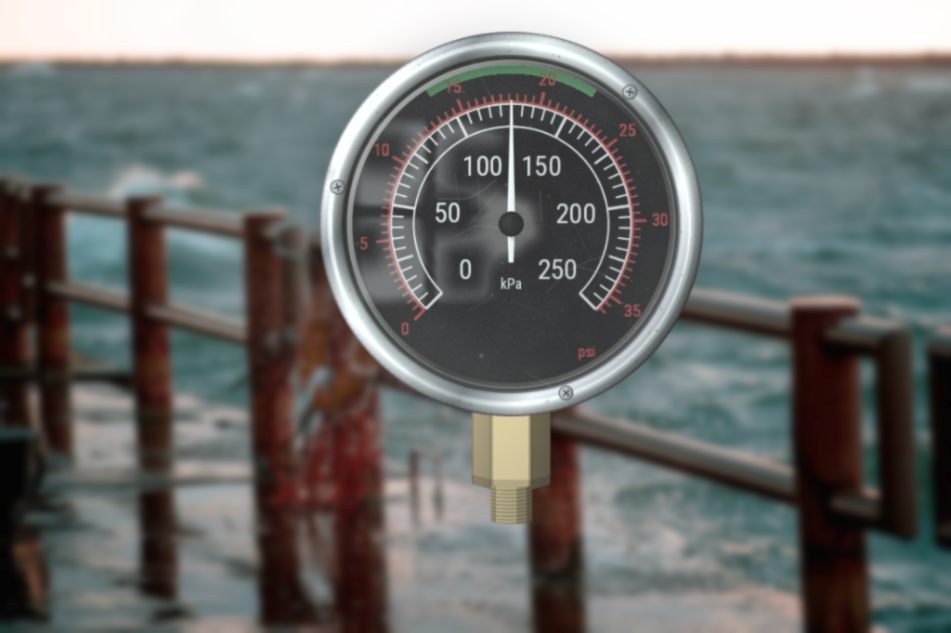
125 kPa
